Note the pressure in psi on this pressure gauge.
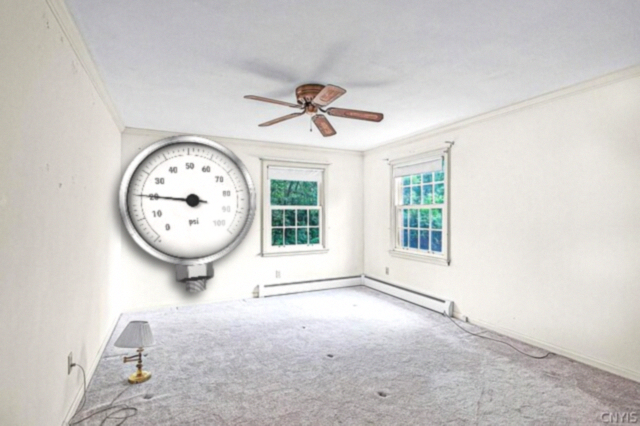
20 psi
